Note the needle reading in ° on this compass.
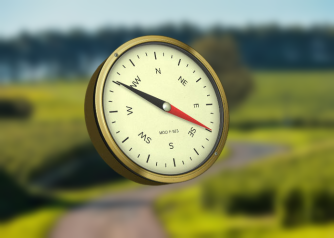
120 °
